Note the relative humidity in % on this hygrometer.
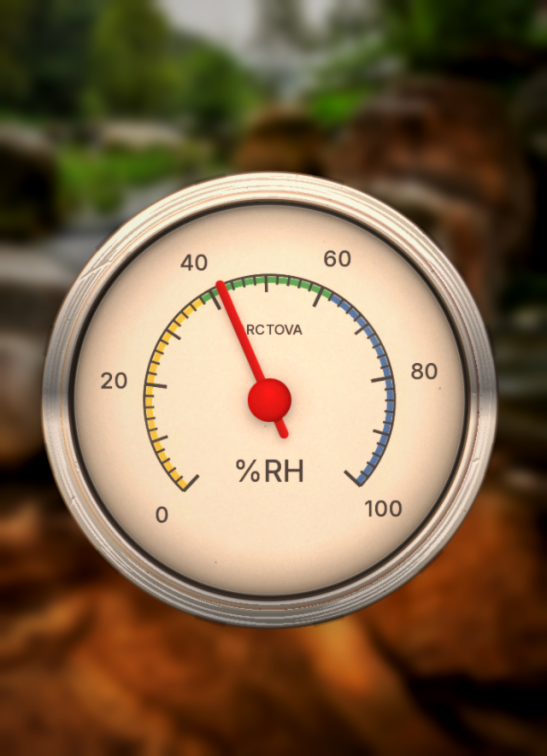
42 %
